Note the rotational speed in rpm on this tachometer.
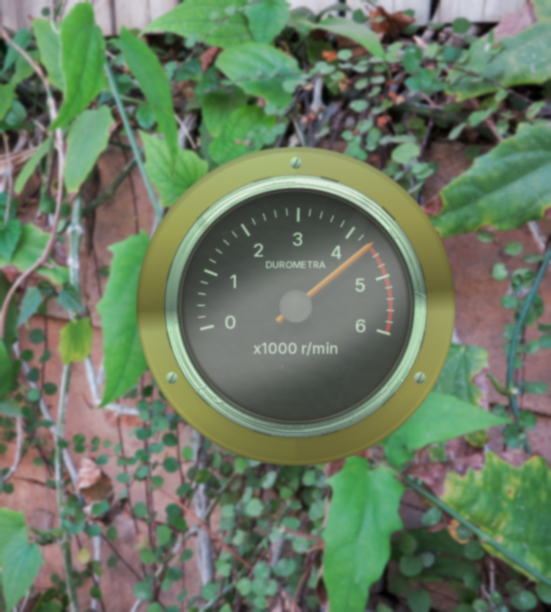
4400 rpm
